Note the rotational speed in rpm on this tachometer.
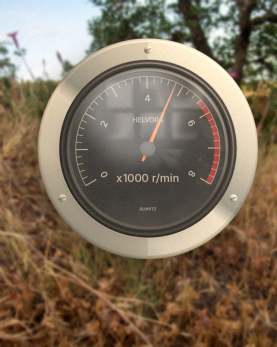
4800 rpm
